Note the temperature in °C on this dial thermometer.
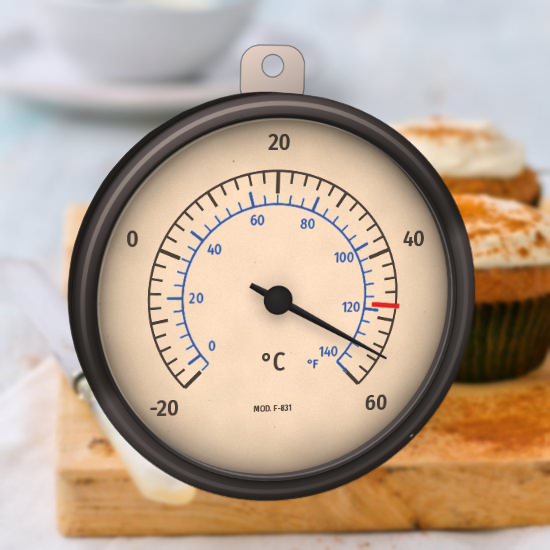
55 °C
